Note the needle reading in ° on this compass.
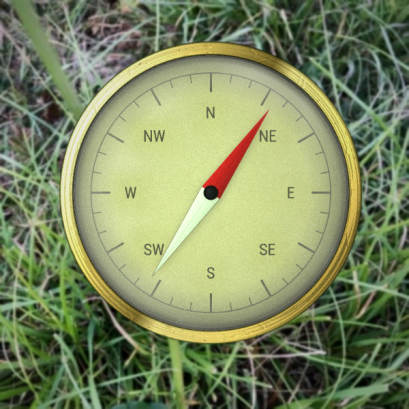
35 °
